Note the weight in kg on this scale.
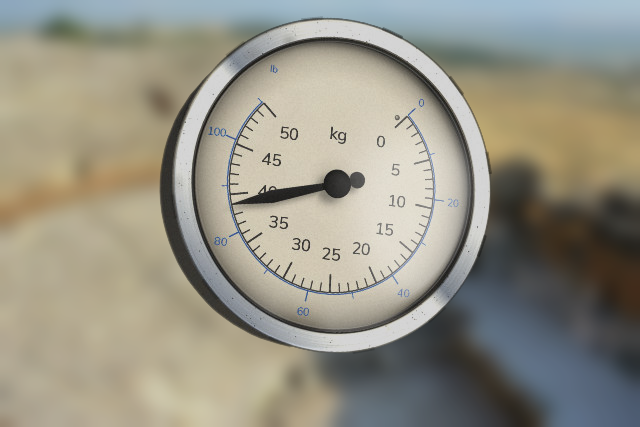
39 kg
